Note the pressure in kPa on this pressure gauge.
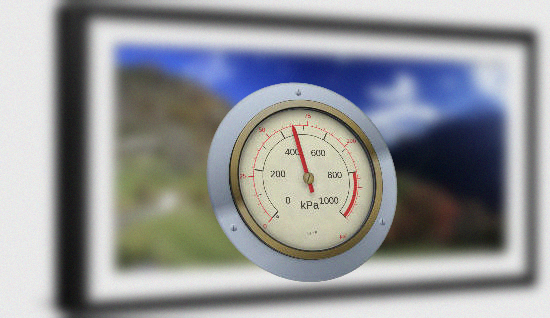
450 kPa
